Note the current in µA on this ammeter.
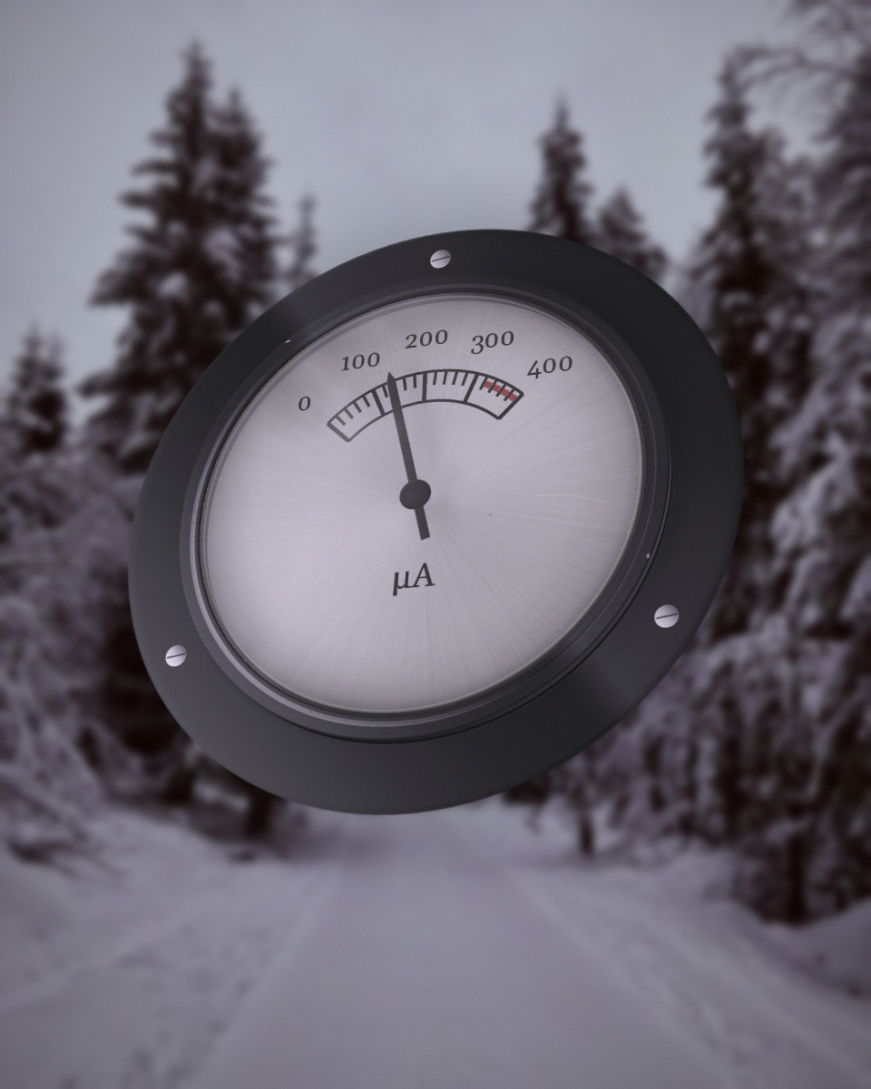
140 µA
